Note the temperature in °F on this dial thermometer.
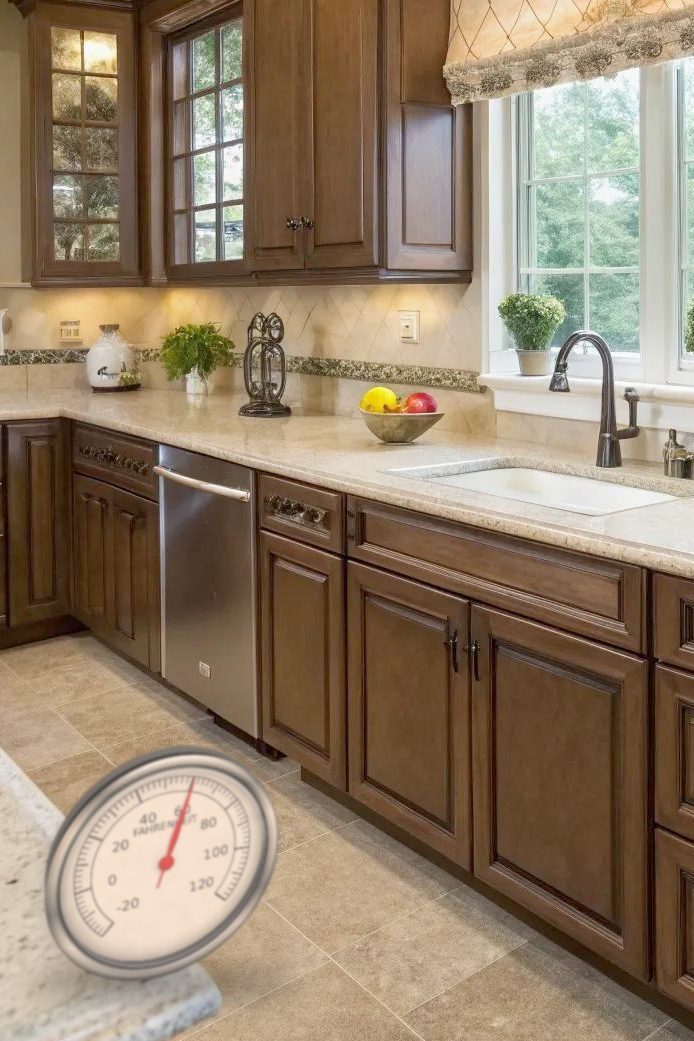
60 °F
